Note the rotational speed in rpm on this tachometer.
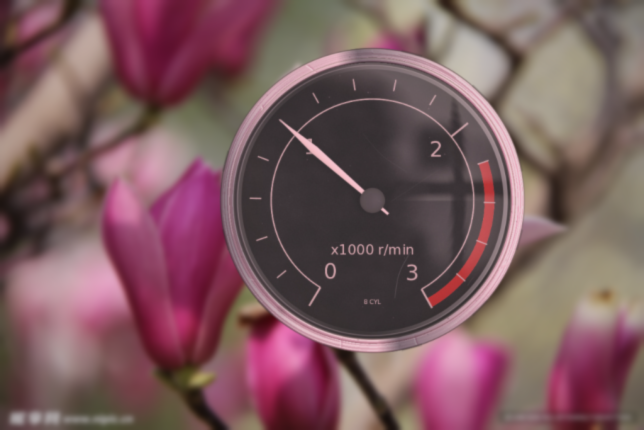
1000 rpm
